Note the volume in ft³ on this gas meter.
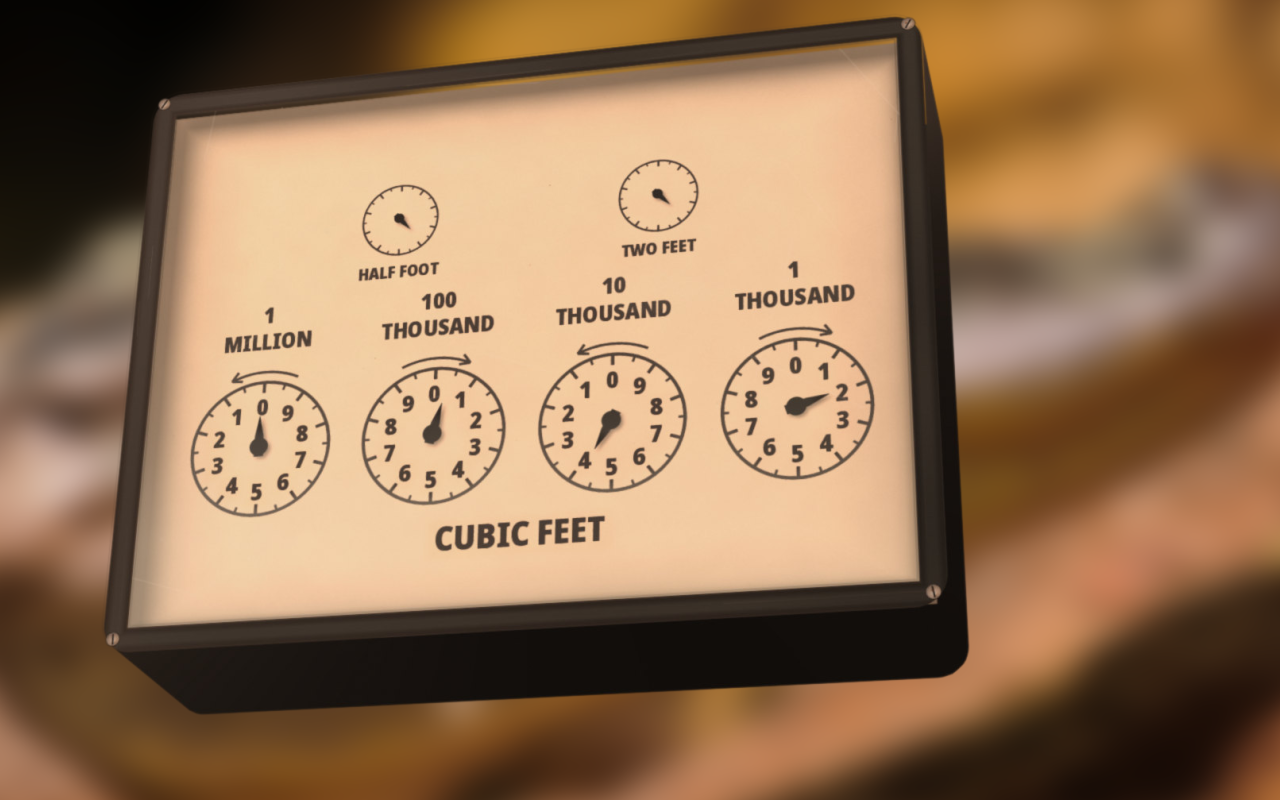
4200 ft³
